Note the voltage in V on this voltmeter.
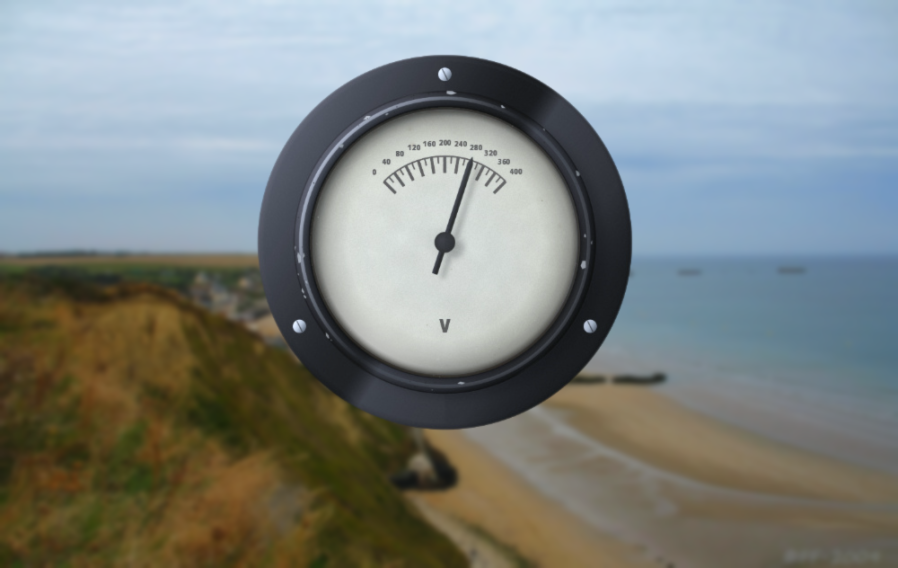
280 V
